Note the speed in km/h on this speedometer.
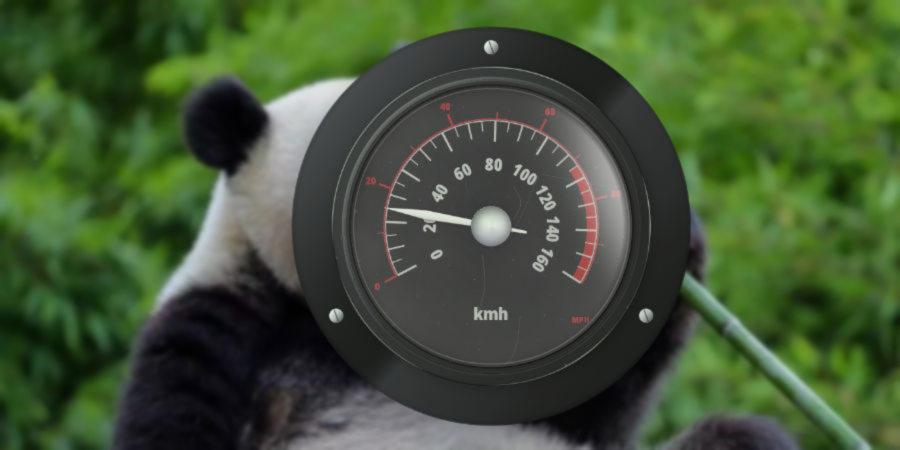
25 km/h
